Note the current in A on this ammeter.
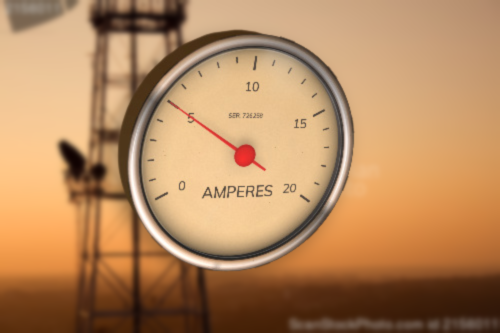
5 A
